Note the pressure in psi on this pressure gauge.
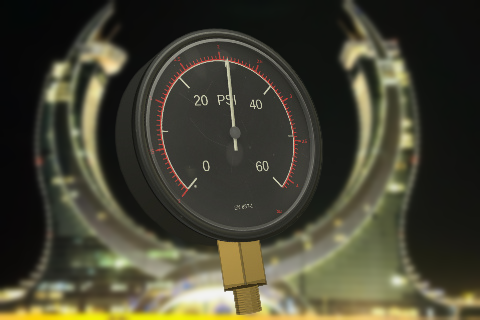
30 psi
